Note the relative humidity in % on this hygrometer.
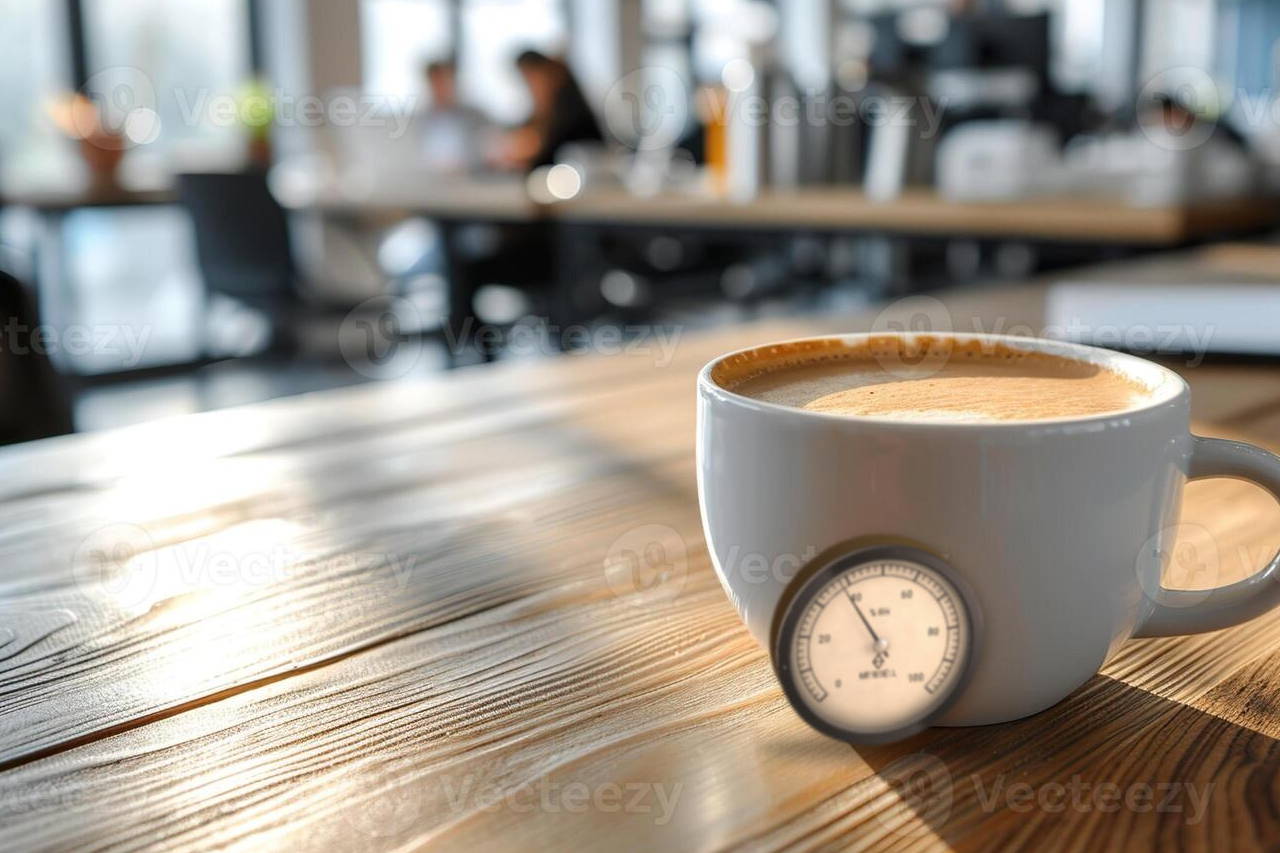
38 %
